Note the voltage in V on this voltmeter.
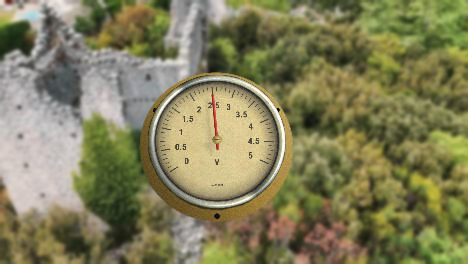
2.5 V
